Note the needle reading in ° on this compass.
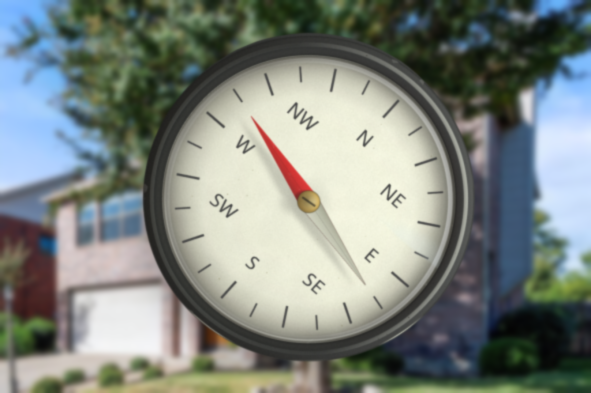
285 °
